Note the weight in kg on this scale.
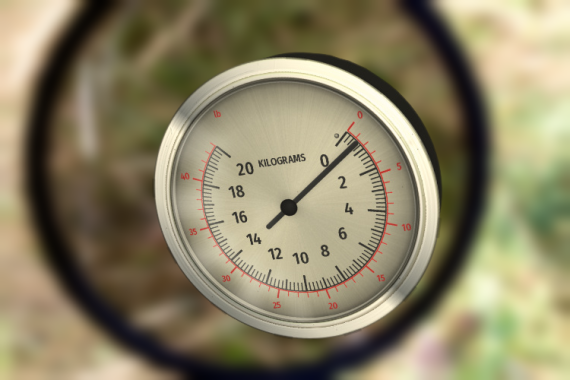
0.6 kg
